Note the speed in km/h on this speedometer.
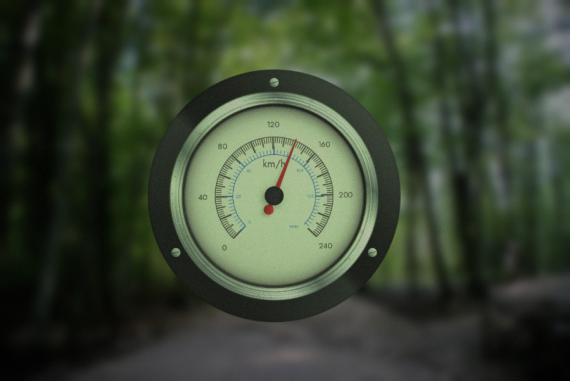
140 km/h
